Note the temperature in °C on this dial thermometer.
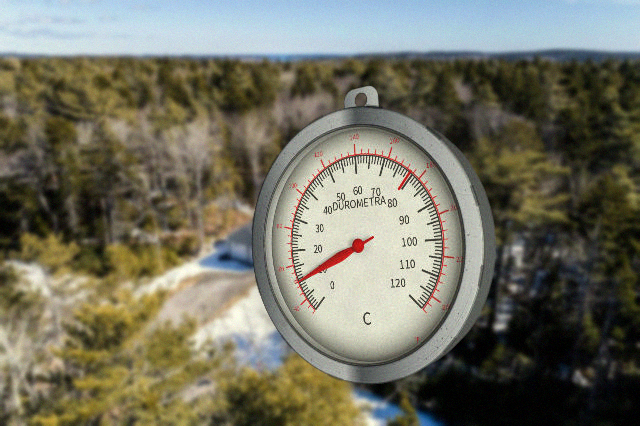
10 °C
